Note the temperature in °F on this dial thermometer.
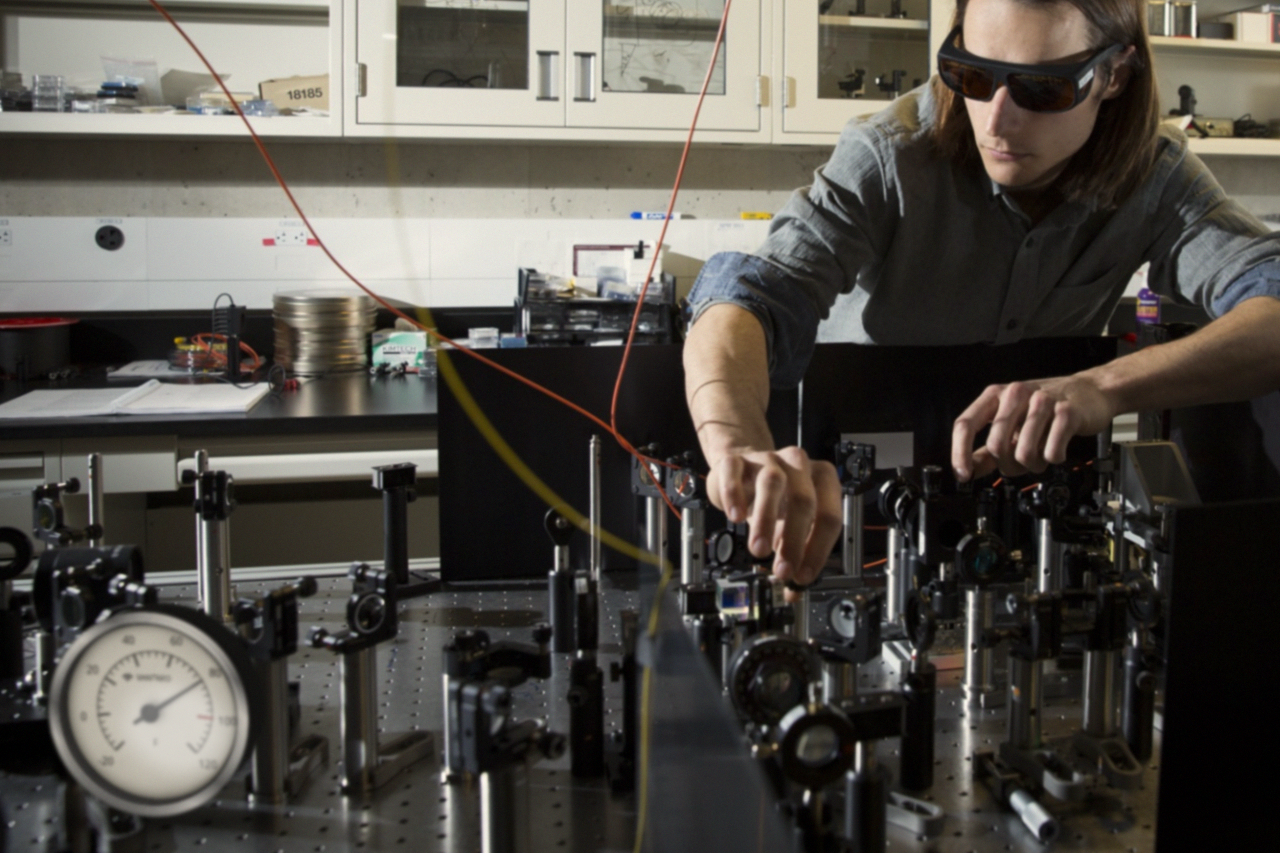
80 °F
